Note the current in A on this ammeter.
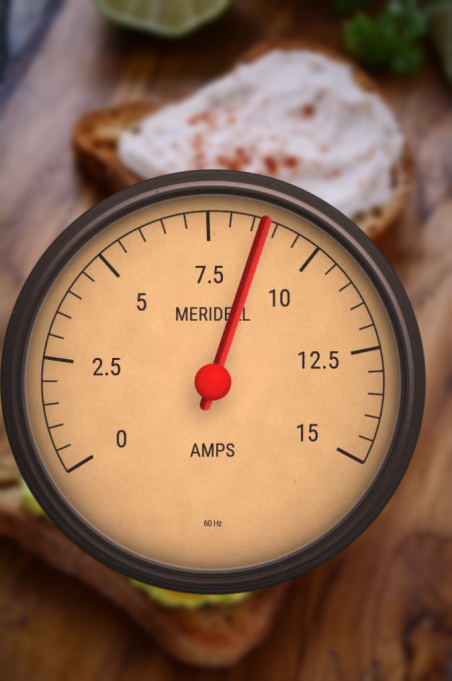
8.75 A
